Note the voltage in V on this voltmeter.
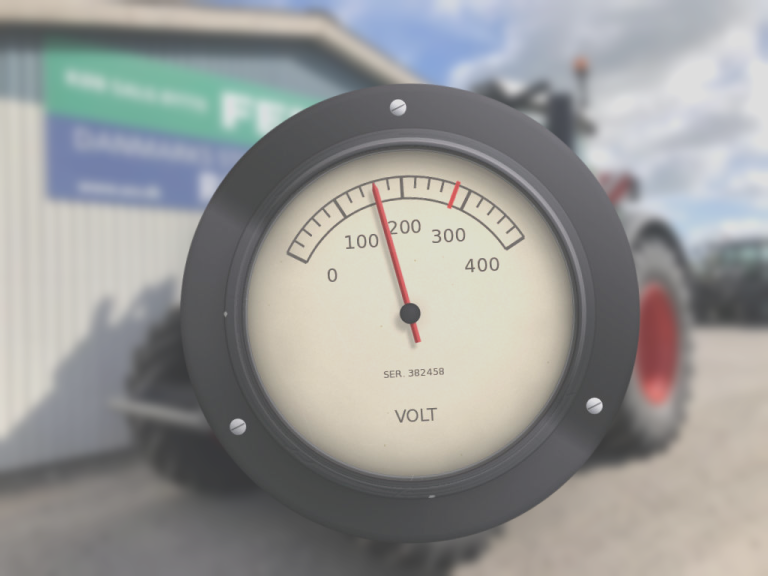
160 V
